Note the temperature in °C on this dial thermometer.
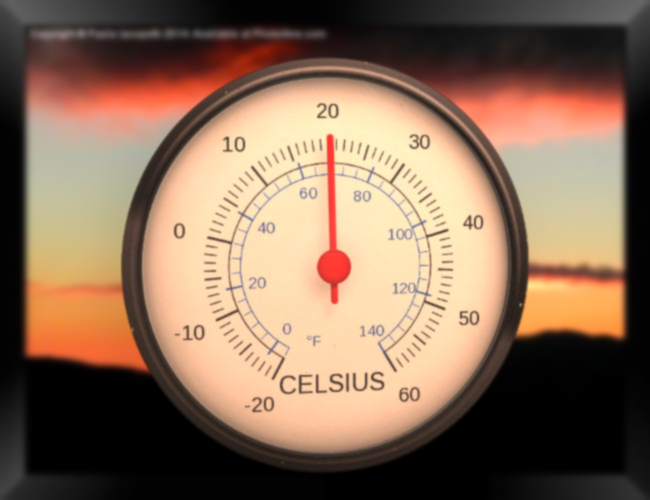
20 °C
